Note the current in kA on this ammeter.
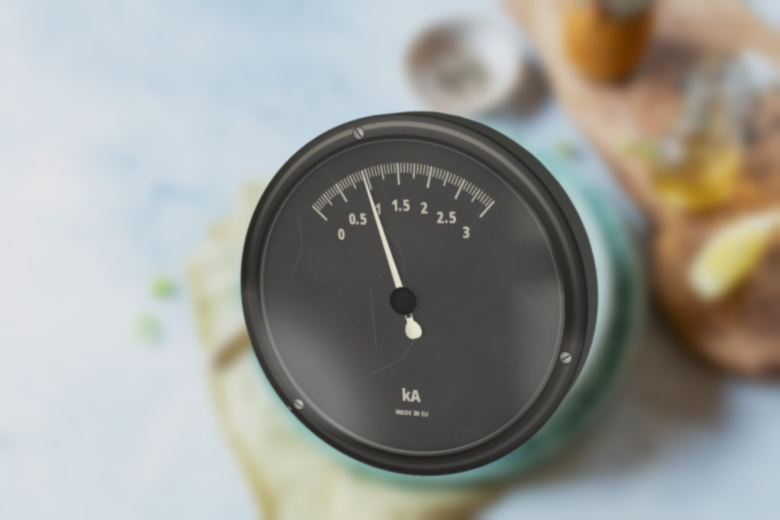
1 kA
